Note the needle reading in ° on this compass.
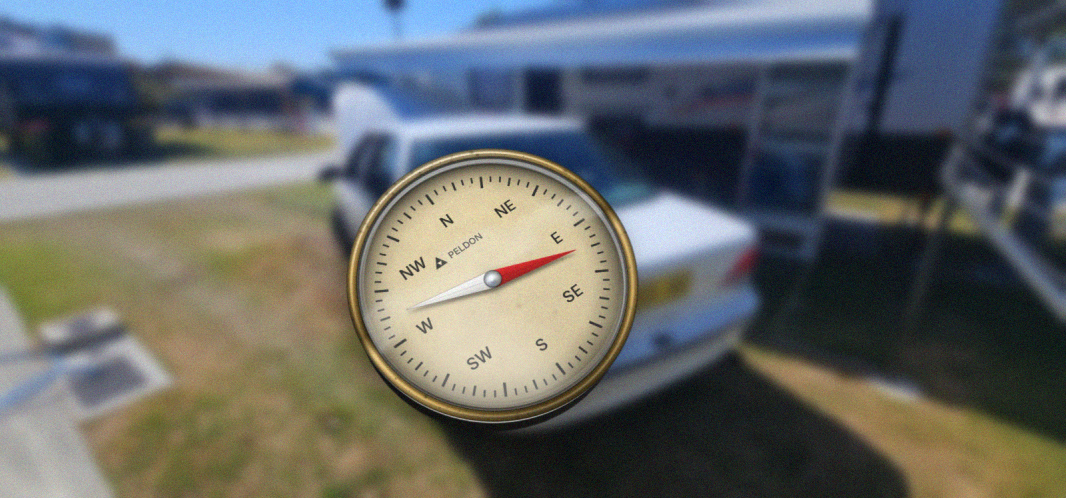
105 °
